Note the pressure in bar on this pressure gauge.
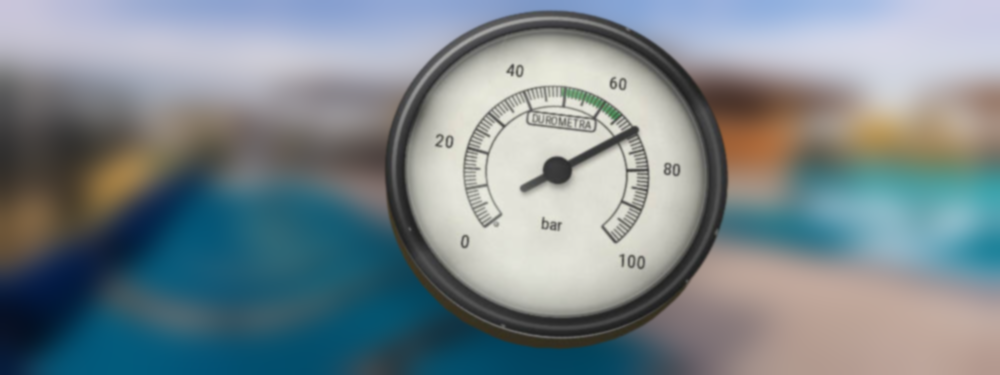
70 bar
